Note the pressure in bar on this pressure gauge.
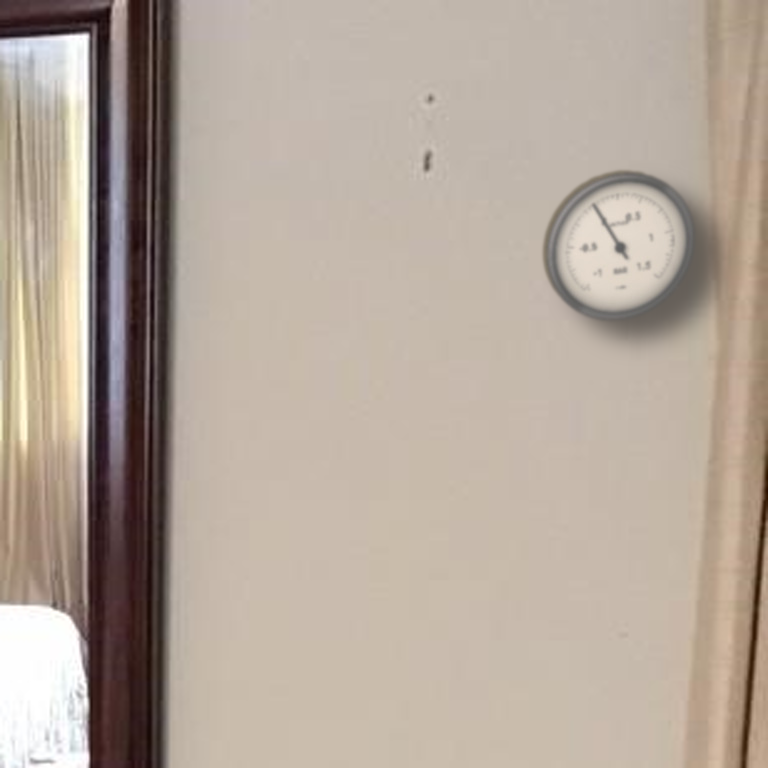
0 bar
